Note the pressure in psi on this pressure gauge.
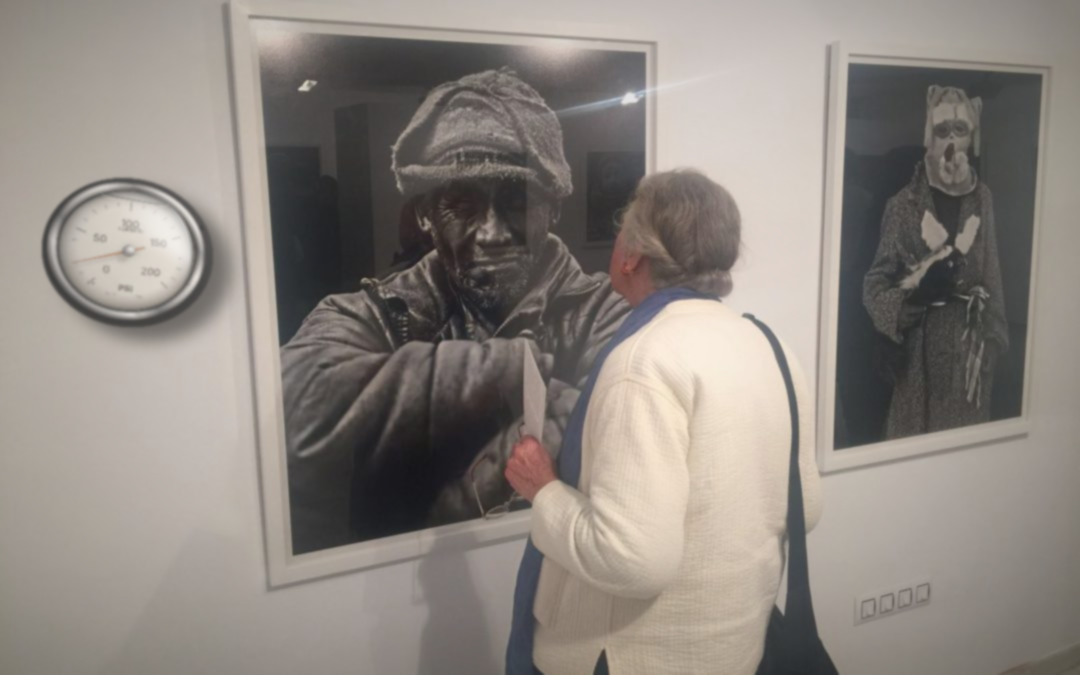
20 psi
